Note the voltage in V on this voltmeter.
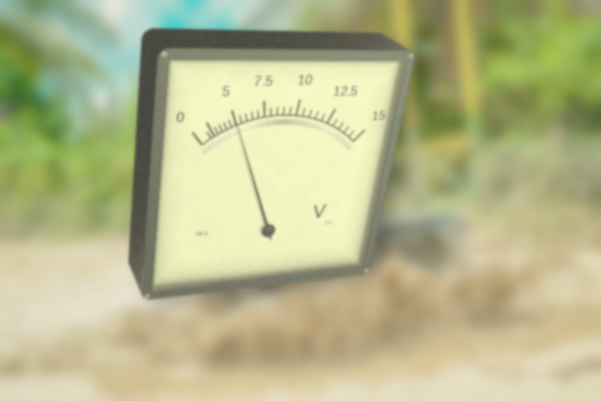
5 V
